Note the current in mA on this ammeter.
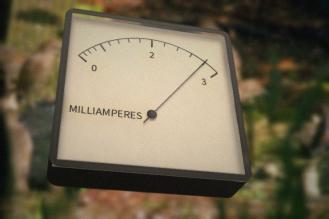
2.8 mA
